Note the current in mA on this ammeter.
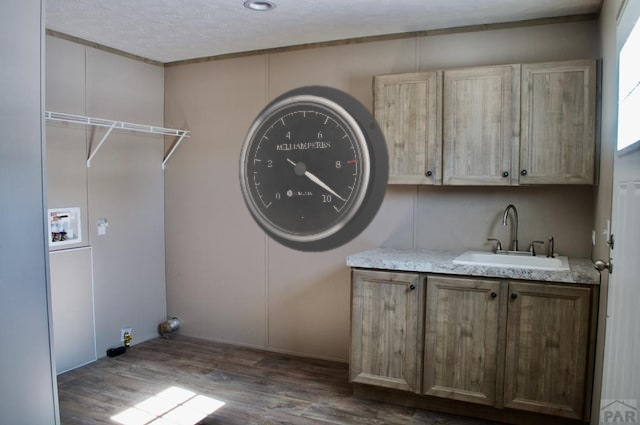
9.5 mA
